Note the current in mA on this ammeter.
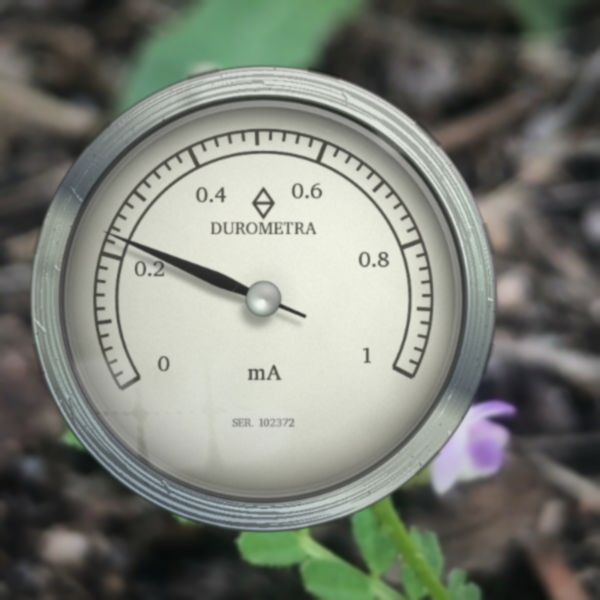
0.23 mA
